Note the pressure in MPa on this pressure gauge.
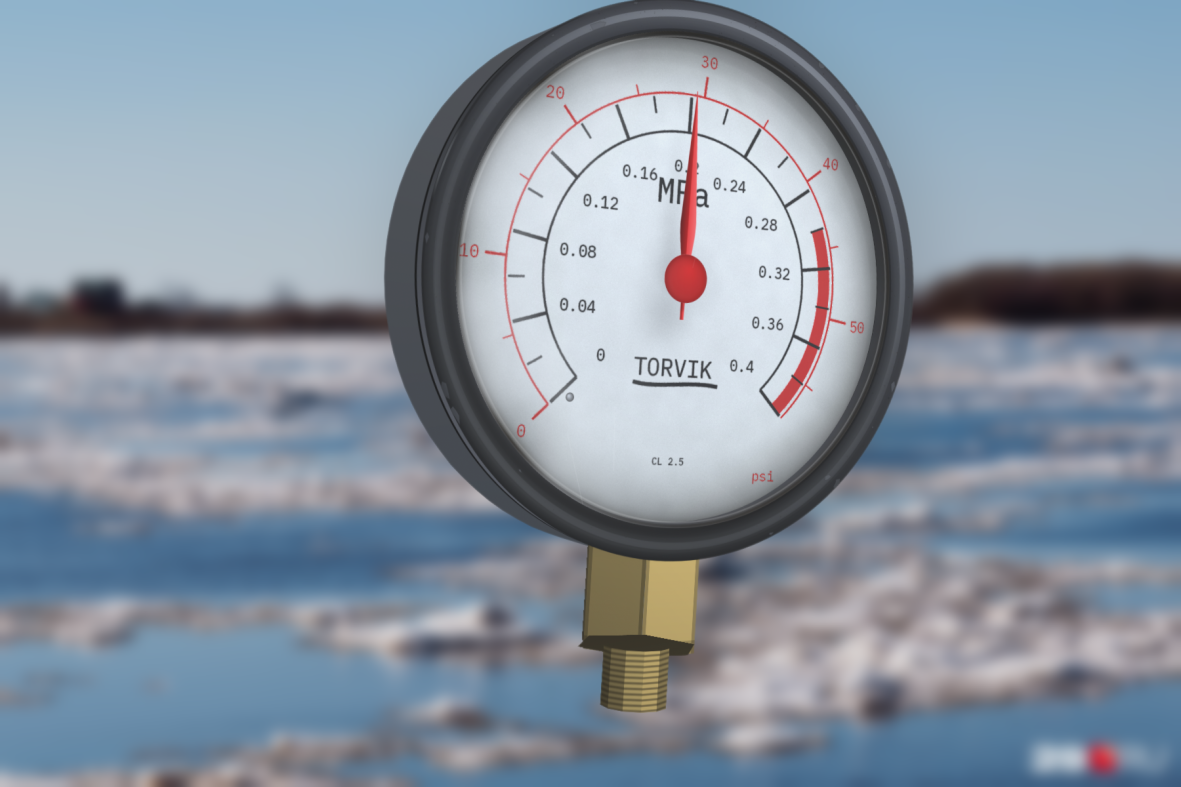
0.2 MPa
